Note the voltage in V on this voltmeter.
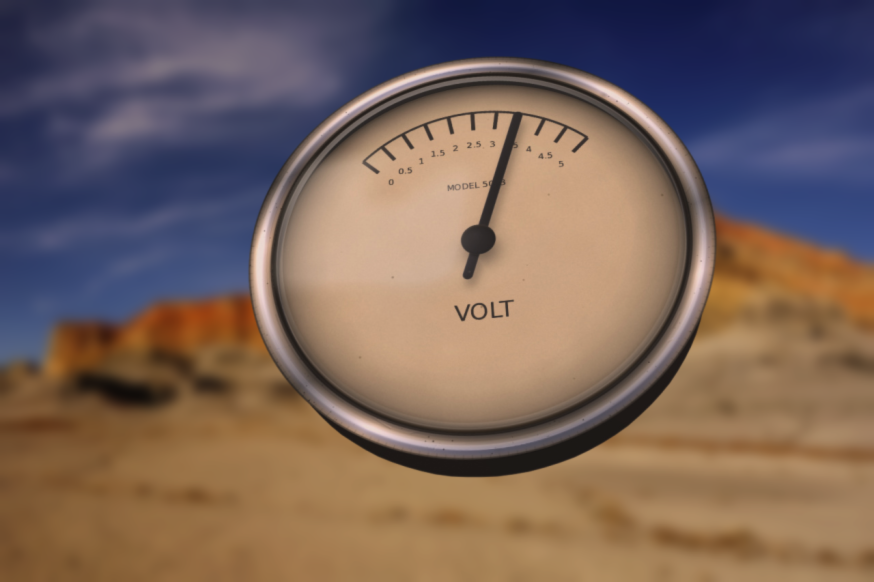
3.5 V
